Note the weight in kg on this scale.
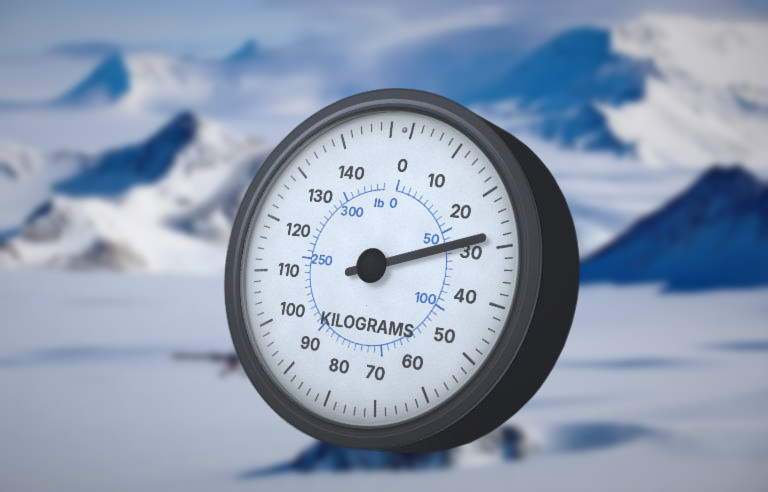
28 kg
